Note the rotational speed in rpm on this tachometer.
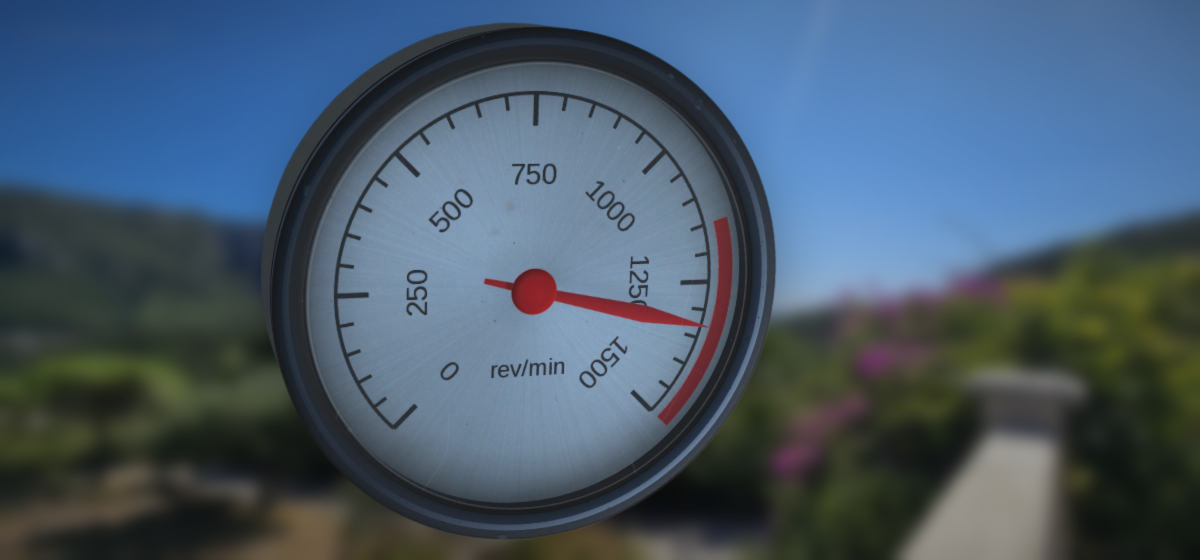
1325 rpm
